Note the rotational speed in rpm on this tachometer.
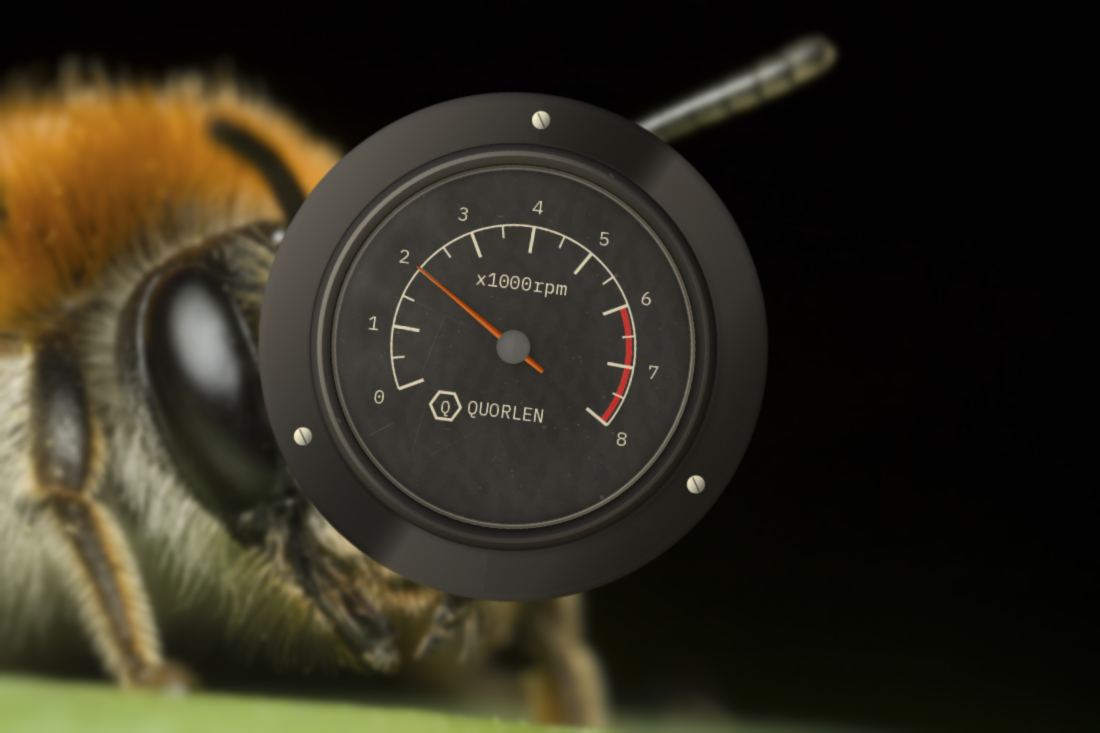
2000 rpm
